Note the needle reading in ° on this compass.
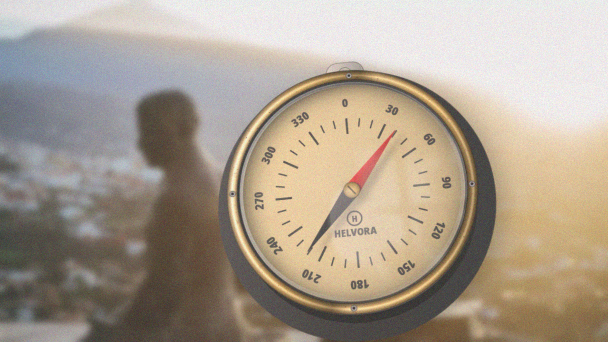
40 °
